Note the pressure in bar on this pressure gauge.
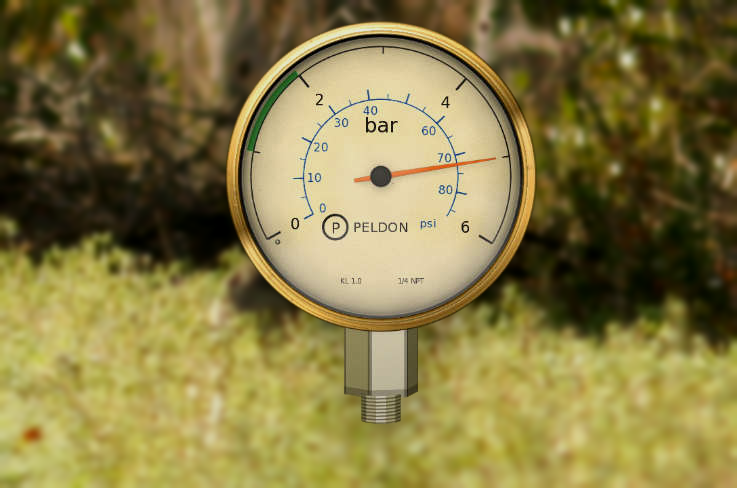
5 bar
